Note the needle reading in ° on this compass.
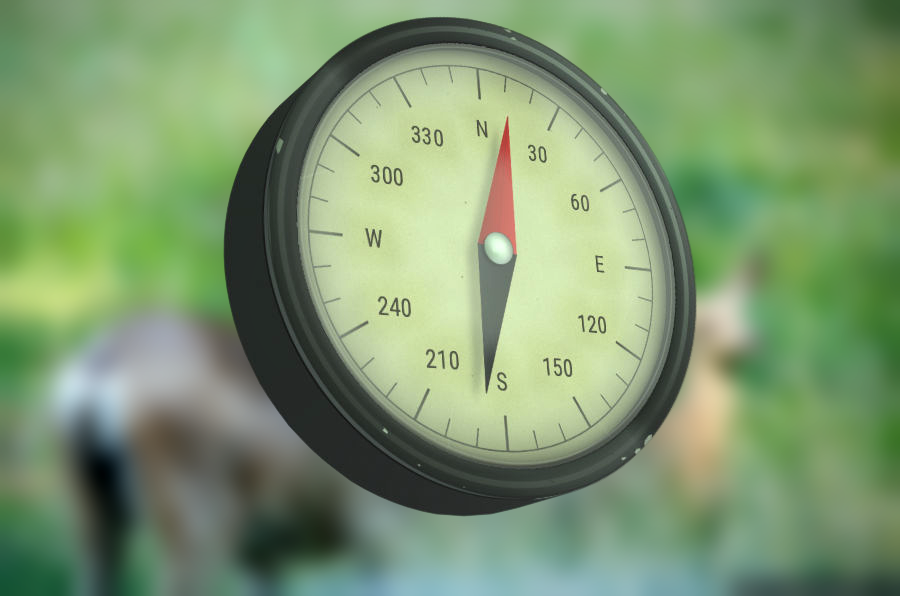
10 °
